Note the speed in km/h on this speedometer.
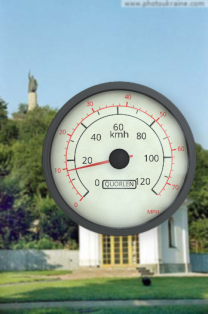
15 km/h
